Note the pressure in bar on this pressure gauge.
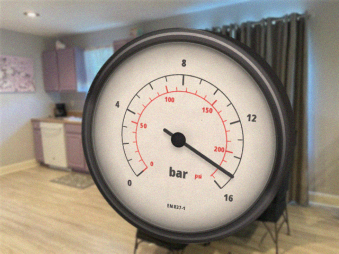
15 bar
